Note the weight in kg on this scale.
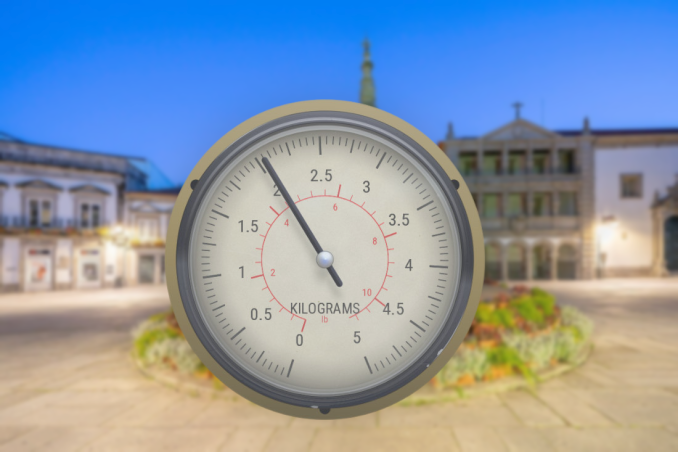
2.05 kg
